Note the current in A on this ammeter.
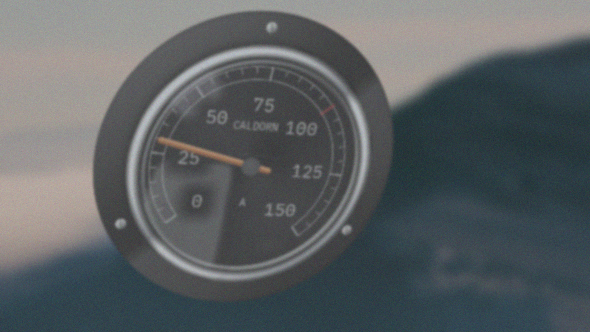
30 A
